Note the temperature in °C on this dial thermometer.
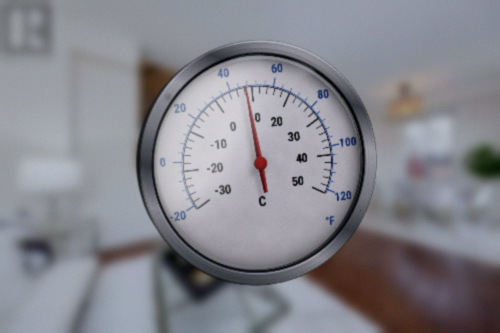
8 °C
